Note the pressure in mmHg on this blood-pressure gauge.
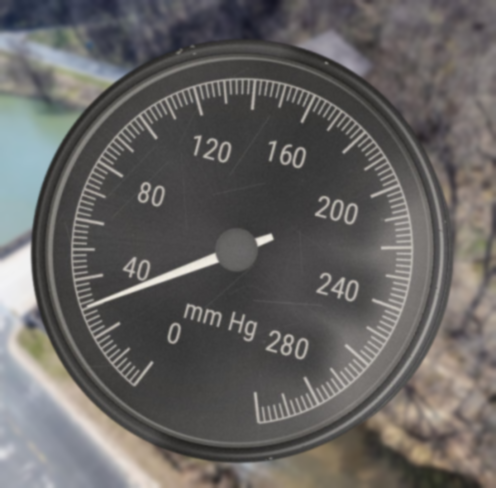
30 mmHg
